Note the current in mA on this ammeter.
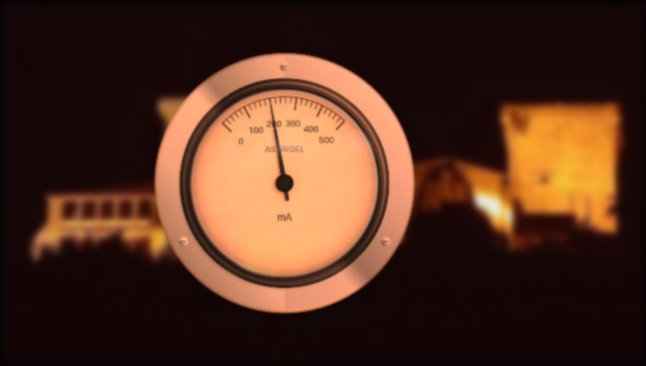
200 mA
